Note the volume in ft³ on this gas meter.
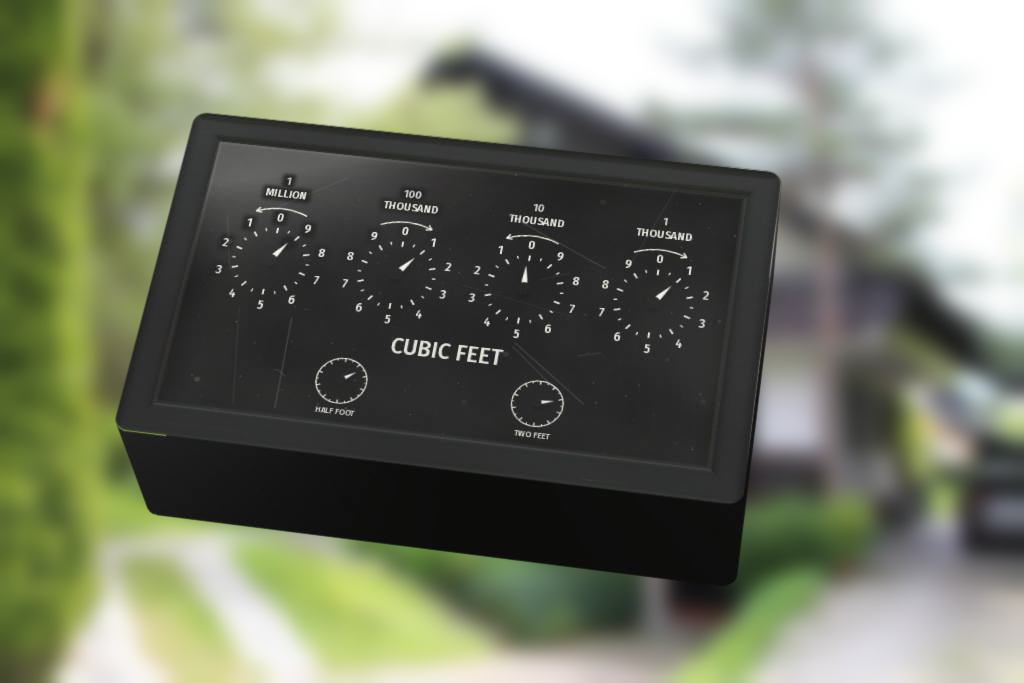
910100 ft³
